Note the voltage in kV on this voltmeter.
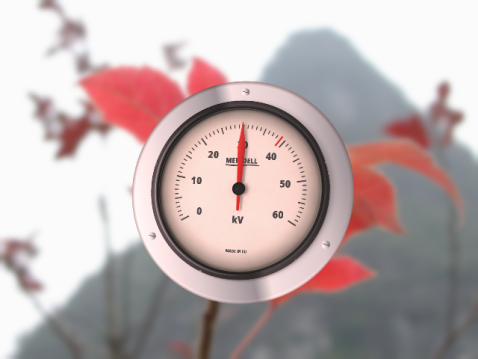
30 kV
